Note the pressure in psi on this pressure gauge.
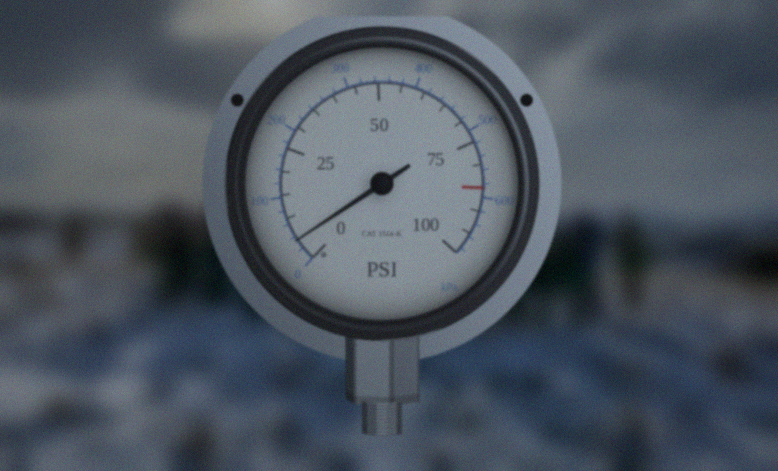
5 psi
